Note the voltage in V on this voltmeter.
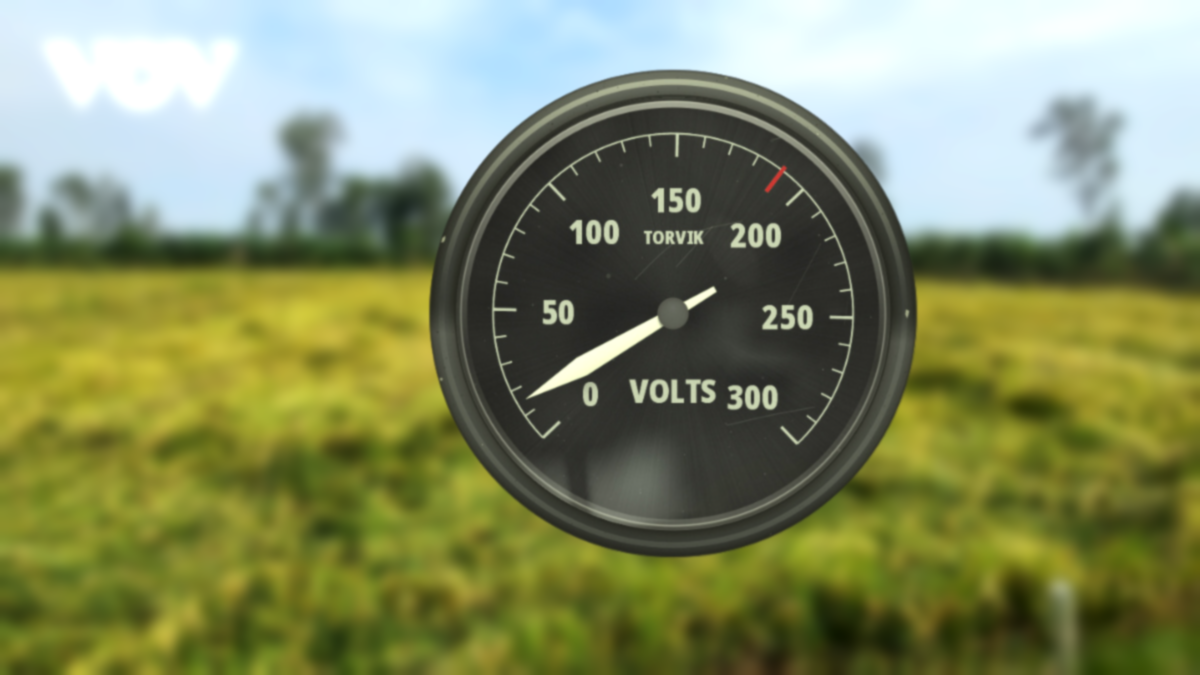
15 V
